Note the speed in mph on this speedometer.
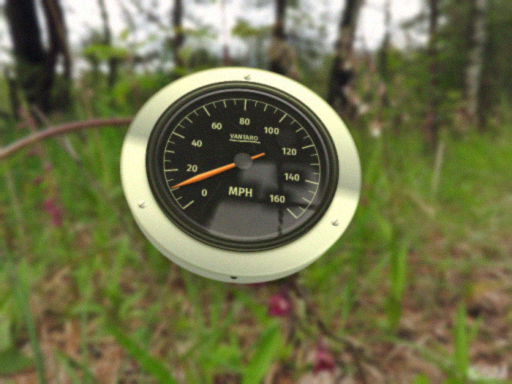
10 mph
